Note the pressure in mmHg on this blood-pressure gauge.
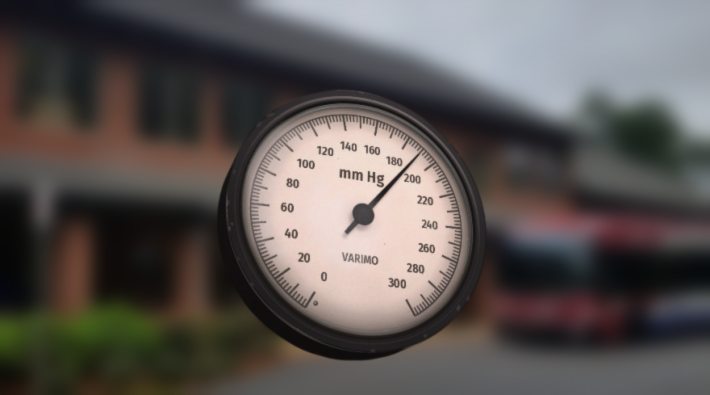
190 mmHg
